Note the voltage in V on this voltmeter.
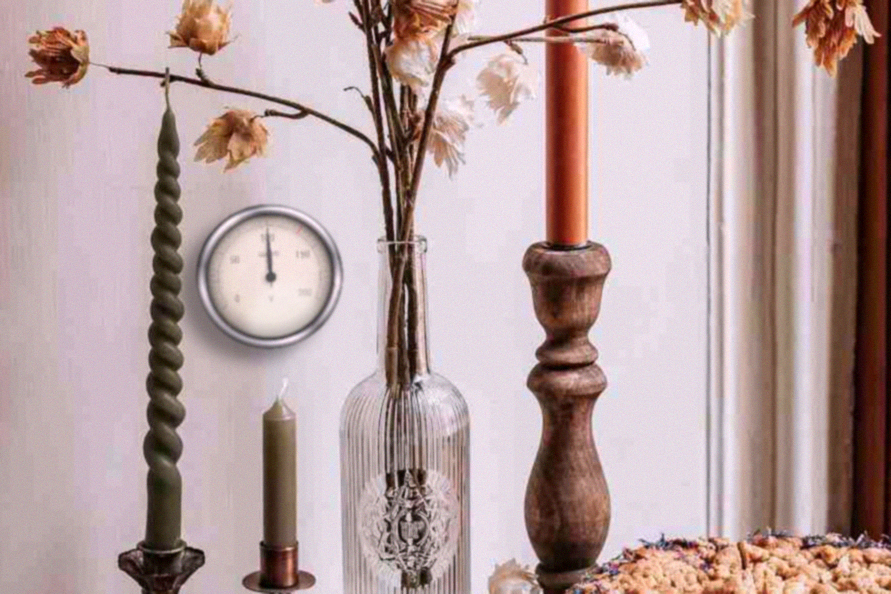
100 V
